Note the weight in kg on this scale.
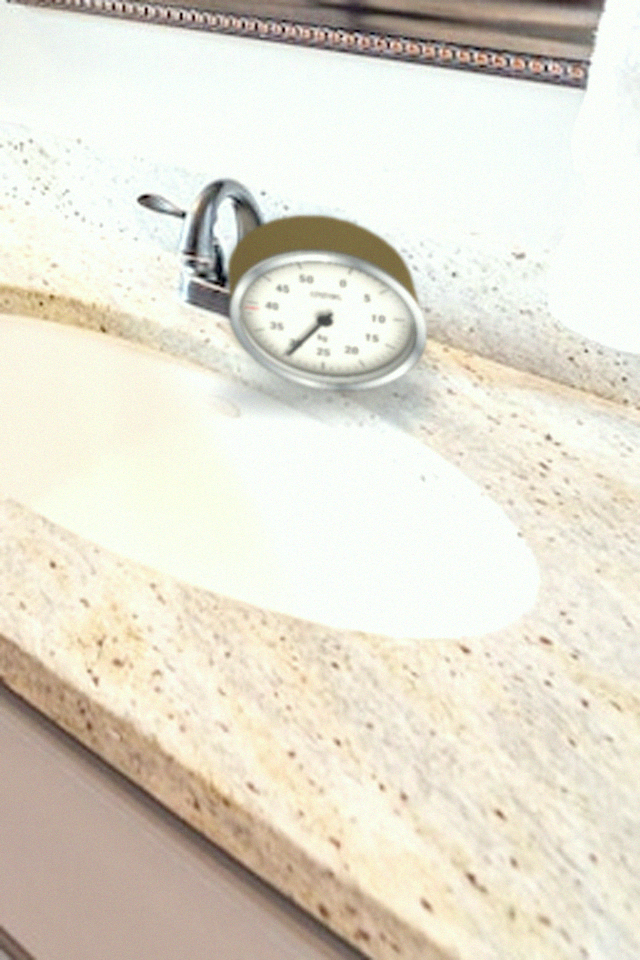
30 kg
